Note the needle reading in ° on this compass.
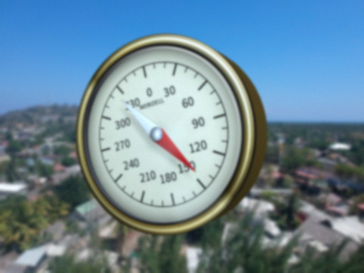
145 °
